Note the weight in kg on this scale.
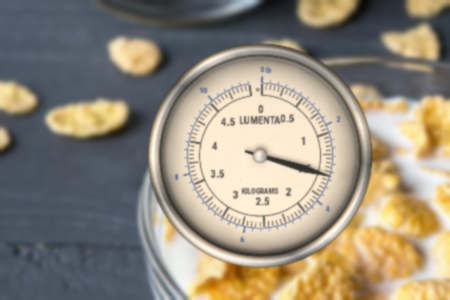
1.5 kg
